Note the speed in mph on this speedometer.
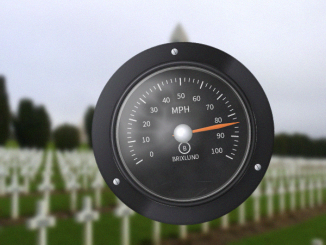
84 mph
